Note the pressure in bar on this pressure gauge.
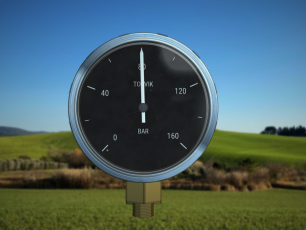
80 bar
